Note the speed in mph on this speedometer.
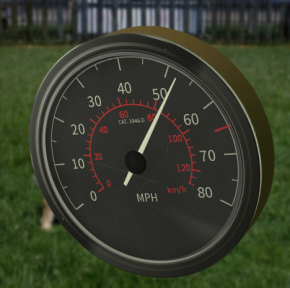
52.5 mph
